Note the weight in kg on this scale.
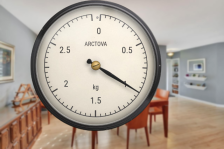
1 kg
